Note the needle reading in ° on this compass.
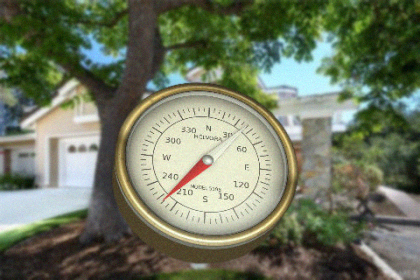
220 °
